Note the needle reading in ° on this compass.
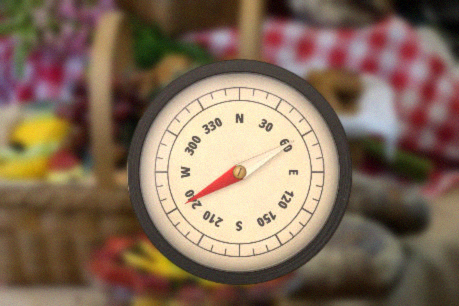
240 °
